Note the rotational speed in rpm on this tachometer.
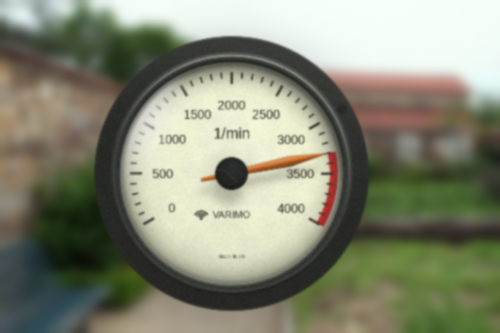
3300 rpm
